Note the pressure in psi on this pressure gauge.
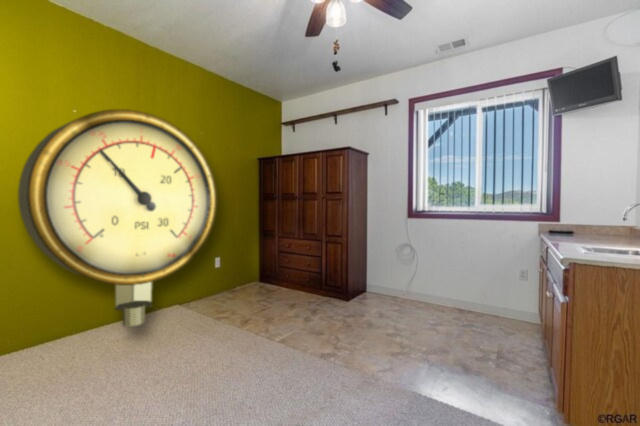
10 psi
